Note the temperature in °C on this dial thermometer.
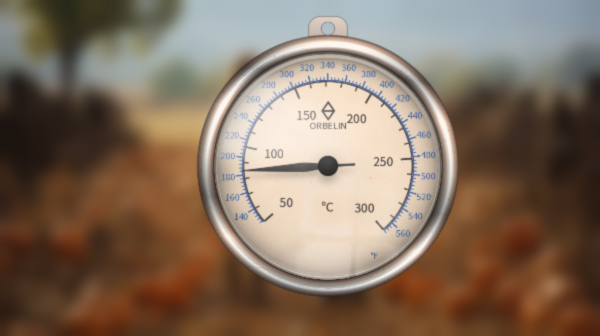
85 °C
